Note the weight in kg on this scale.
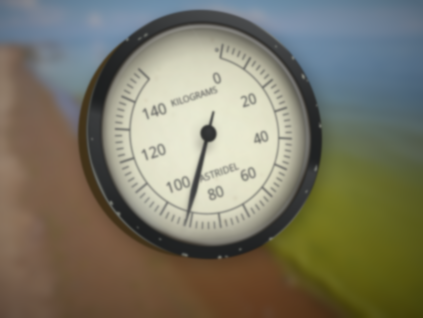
92 kg
